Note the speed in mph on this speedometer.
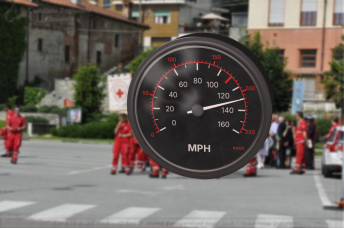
130 mph
